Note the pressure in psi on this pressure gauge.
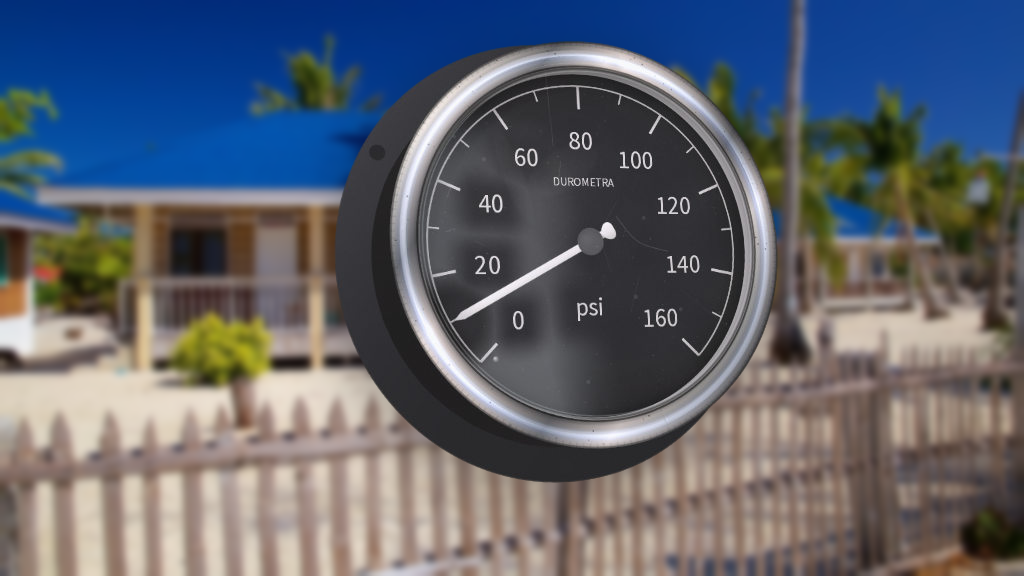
10 psi
